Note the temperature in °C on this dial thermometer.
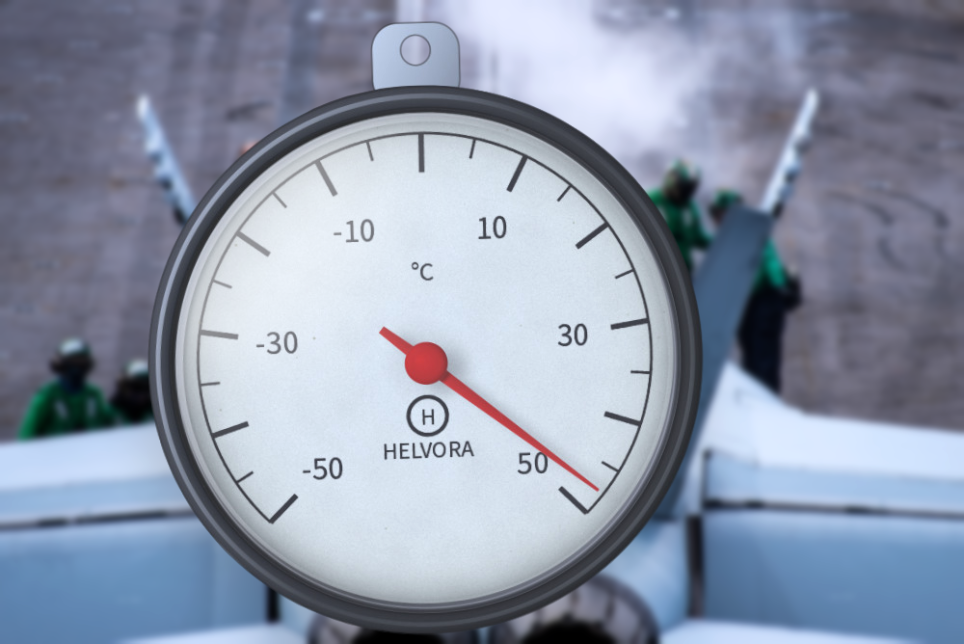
47.5 °C
